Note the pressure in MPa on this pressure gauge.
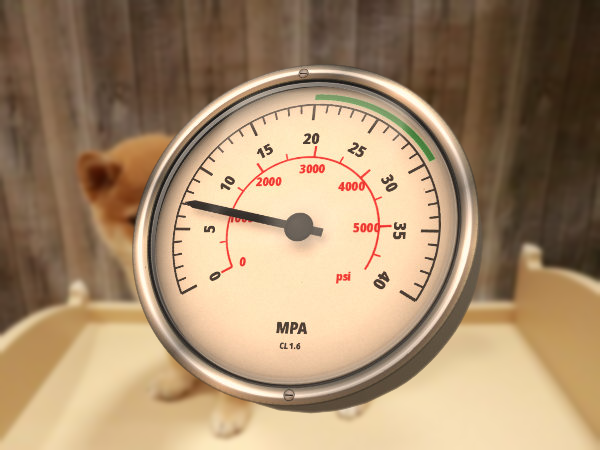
7 MPa
